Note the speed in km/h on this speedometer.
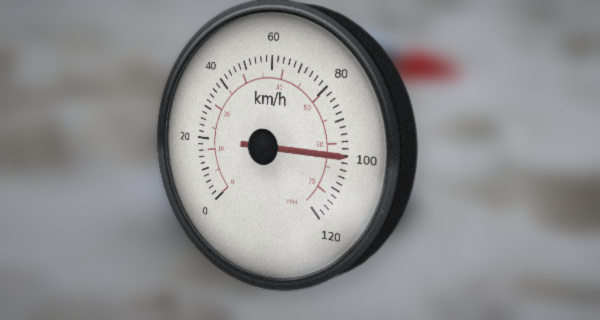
100 km/h
